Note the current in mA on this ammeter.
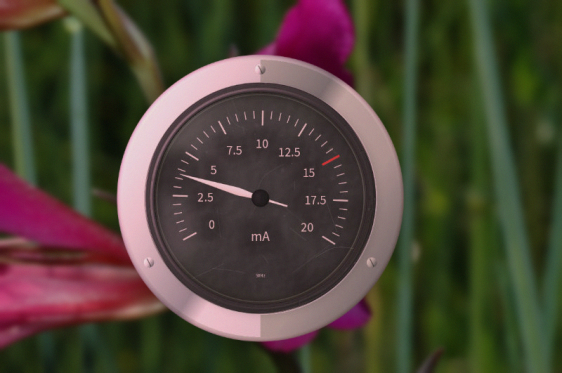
3.75 mA
